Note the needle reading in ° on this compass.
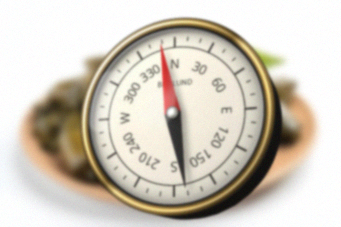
350 °
